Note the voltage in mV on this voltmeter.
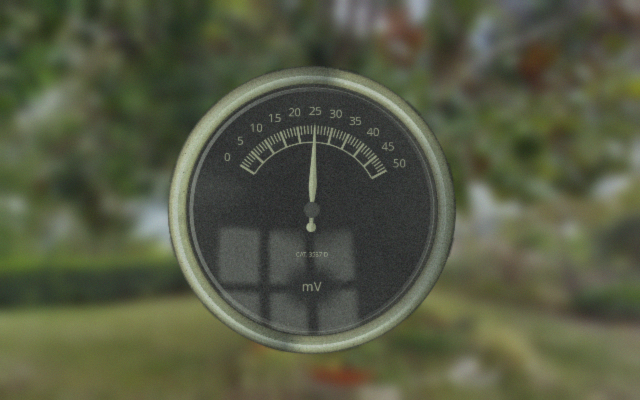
25 mV
